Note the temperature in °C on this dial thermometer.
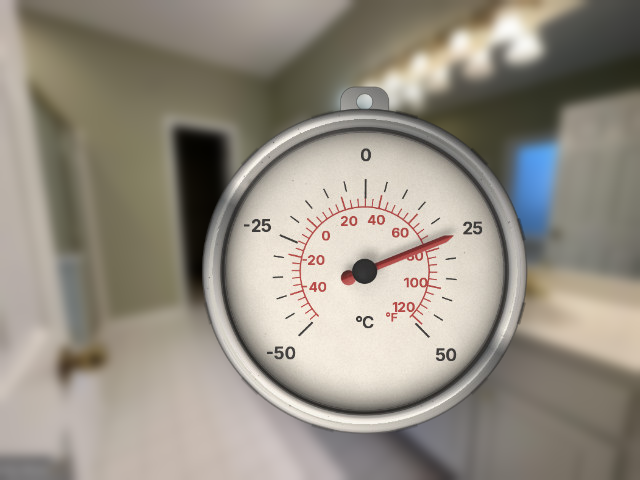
25 °C
